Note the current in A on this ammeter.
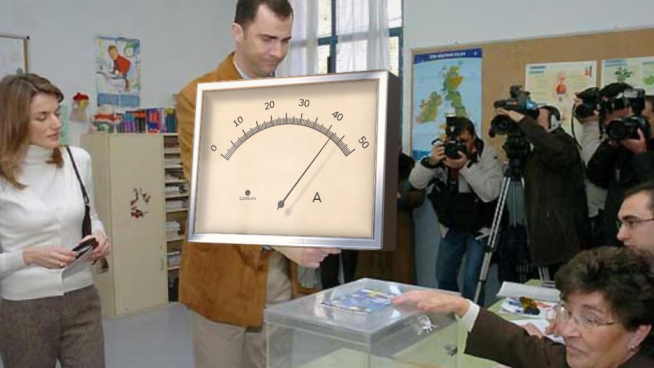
42.5 A
